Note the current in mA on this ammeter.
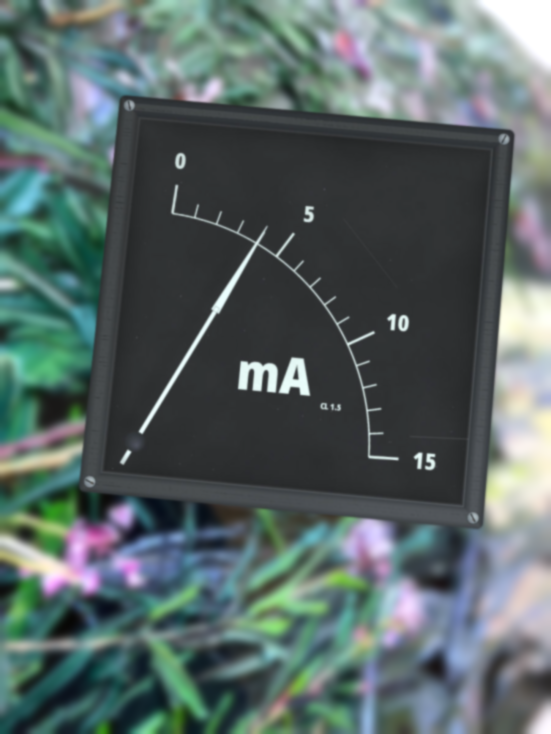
4 mA
